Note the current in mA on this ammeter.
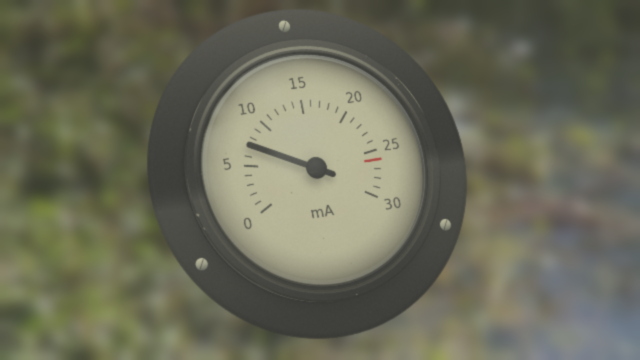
7 mA
